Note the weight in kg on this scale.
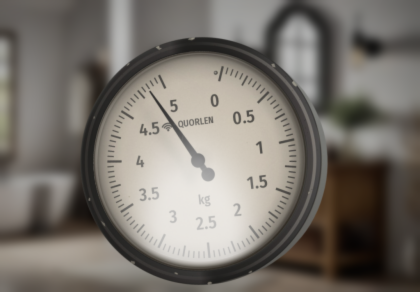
4.85 kg
